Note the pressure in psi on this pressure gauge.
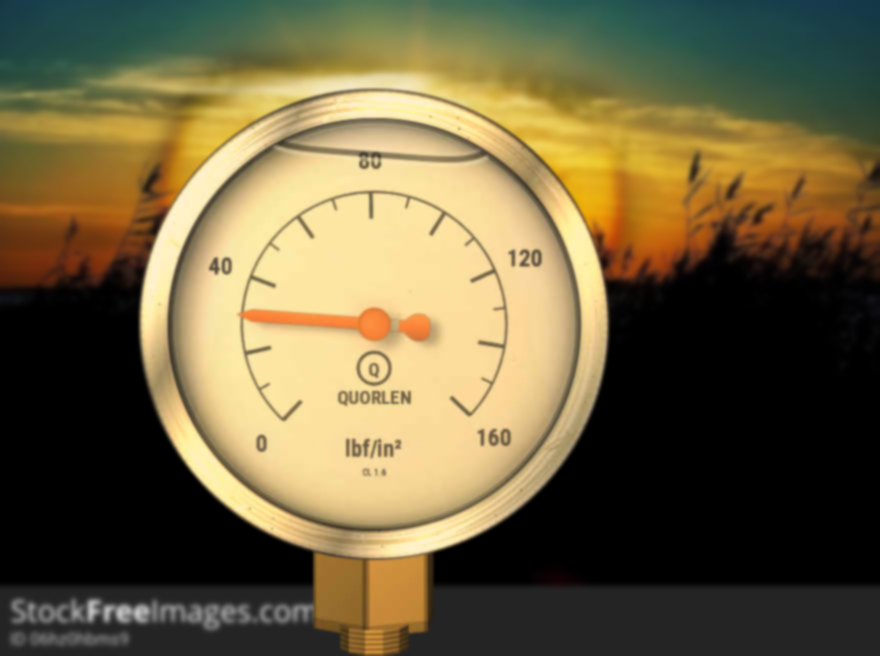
30 psi
